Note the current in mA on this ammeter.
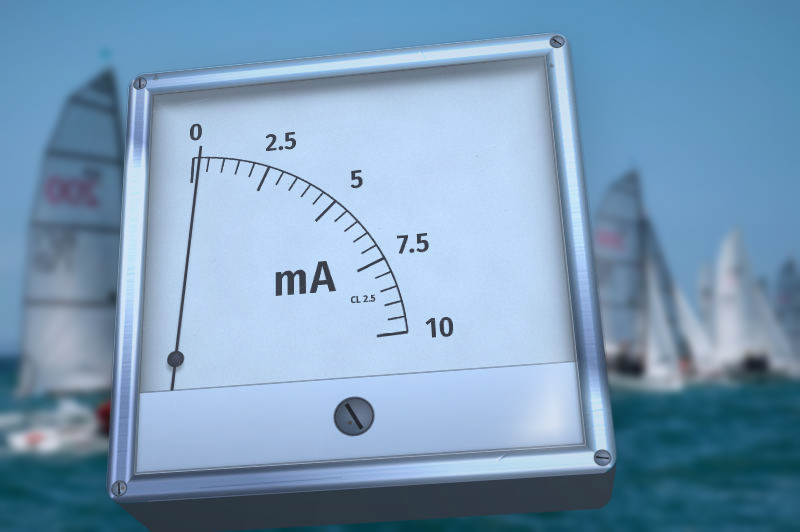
0.25 mA
